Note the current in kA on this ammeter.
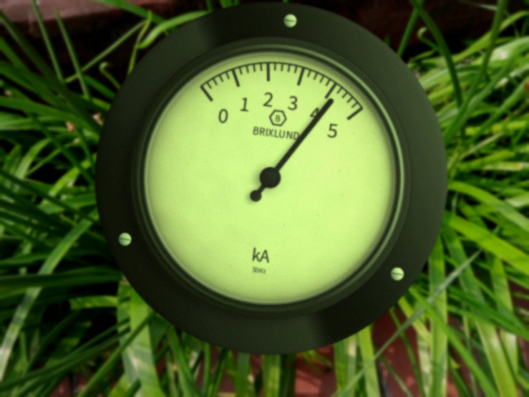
4.2 kA
